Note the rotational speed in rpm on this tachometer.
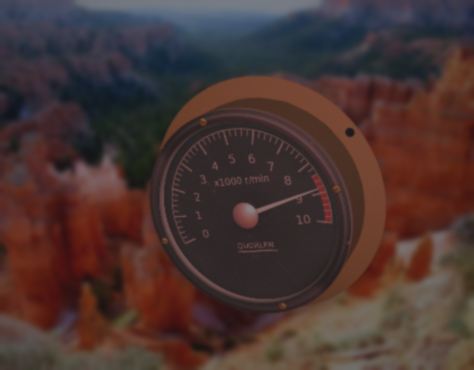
8800 rpm
